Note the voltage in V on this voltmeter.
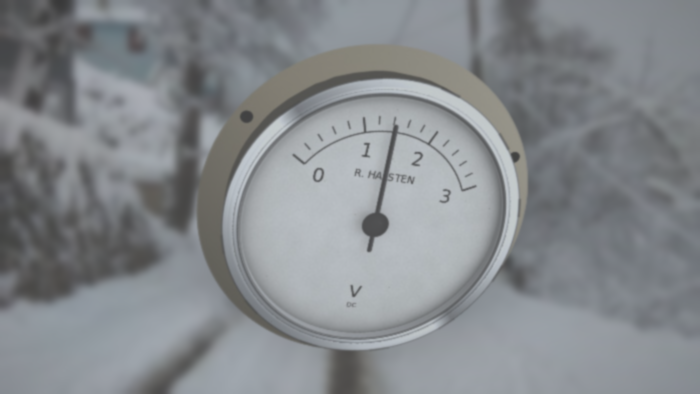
1.4 V
